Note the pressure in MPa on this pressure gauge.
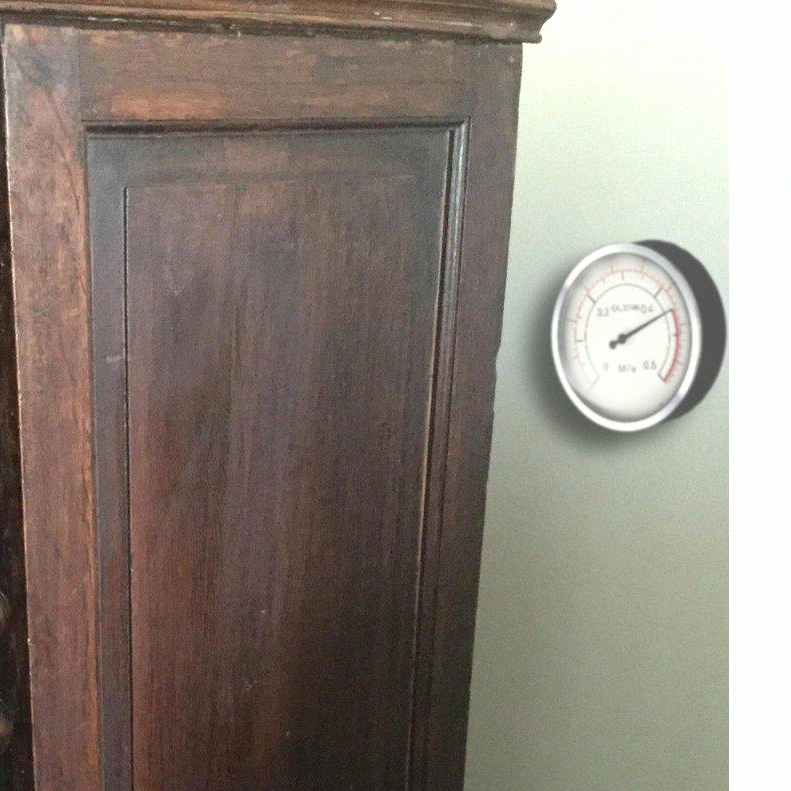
0.45 MPa
